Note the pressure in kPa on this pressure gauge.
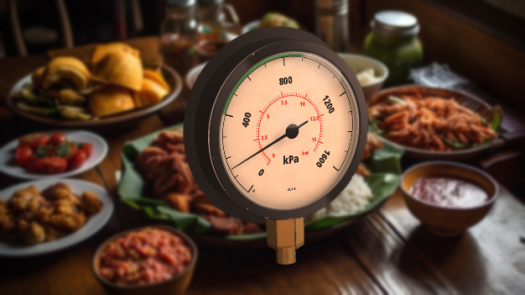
150 kPa
